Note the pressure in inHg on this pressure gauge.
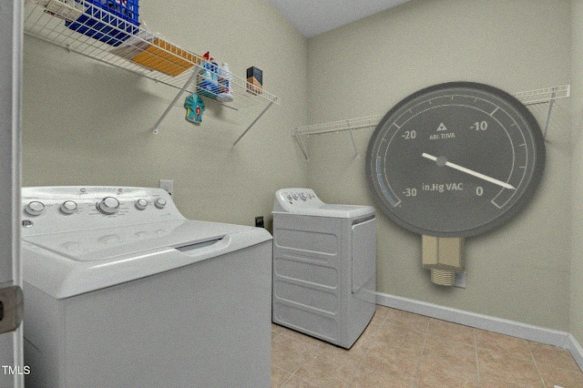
-2 inHg
